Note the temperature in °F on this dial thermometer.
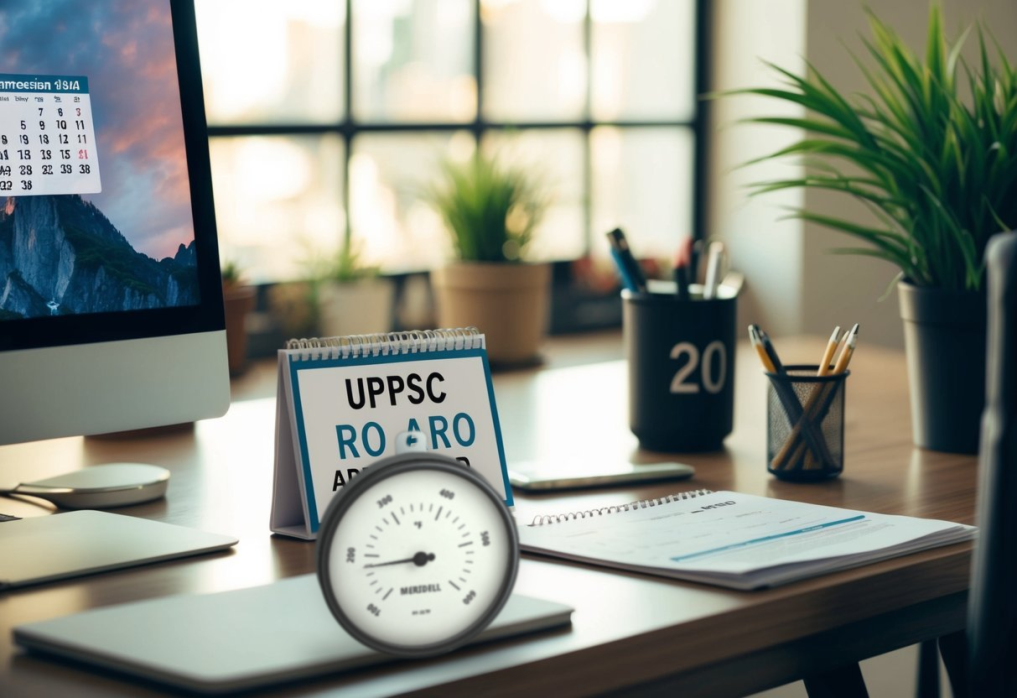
180 °F
